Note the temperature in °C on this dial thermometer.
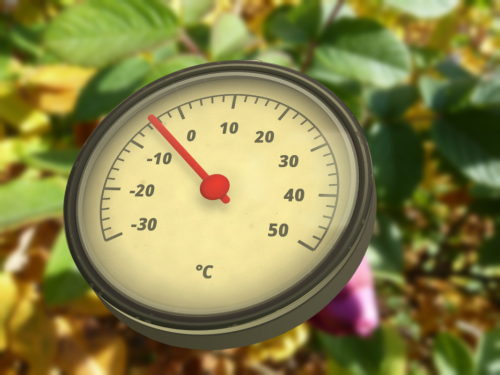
-5 °C
